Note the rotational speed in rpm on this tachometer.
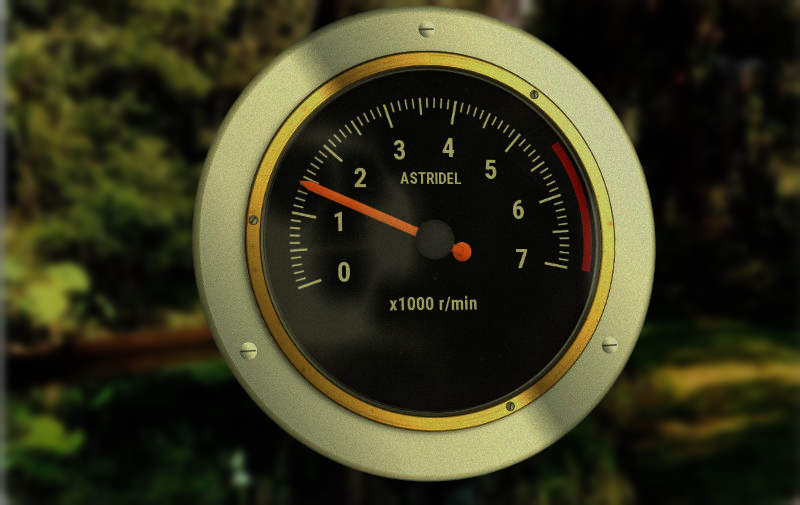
1400 rpm
